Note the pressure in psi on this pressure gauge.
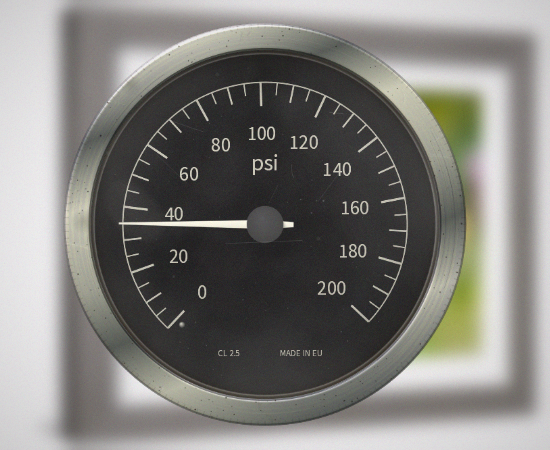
35 psi
